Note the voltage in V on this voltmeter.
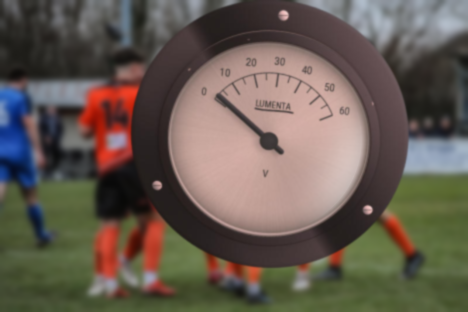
2.5 V
